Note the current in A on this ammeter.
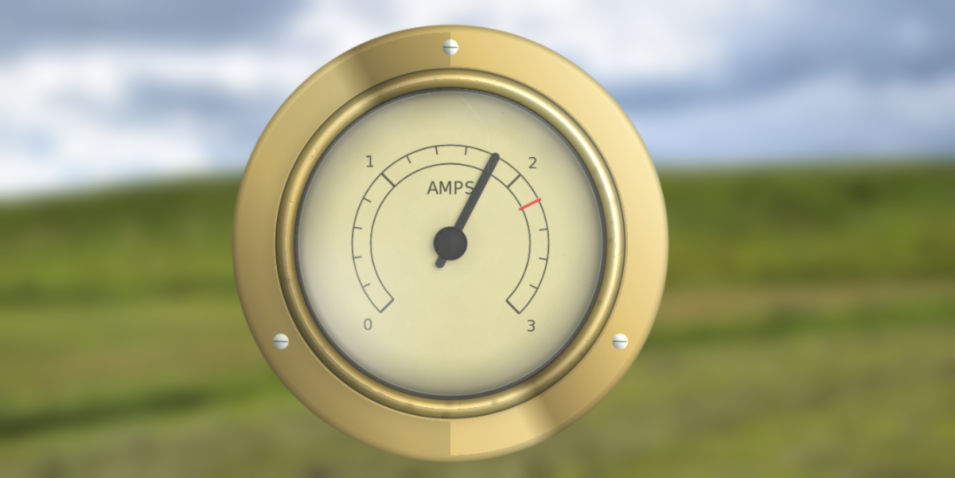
1.8 A
